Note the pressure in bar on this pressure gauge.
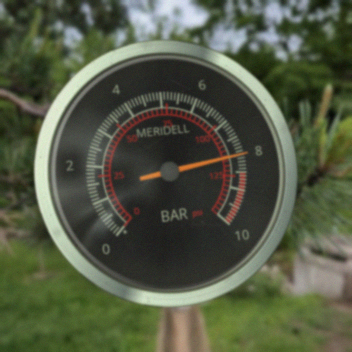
8 bar
